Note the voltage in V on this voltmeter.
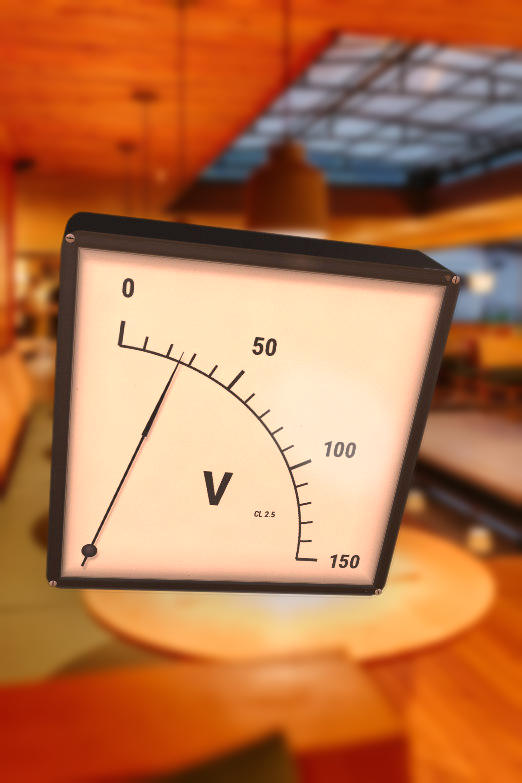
25 V
